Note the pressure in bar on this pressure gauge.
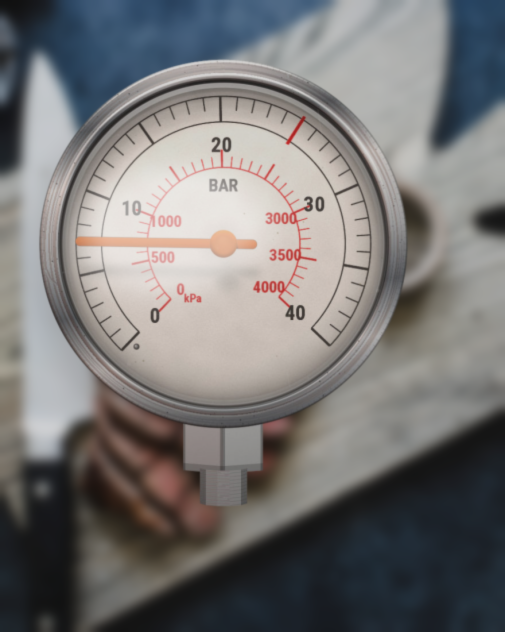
7 bar
